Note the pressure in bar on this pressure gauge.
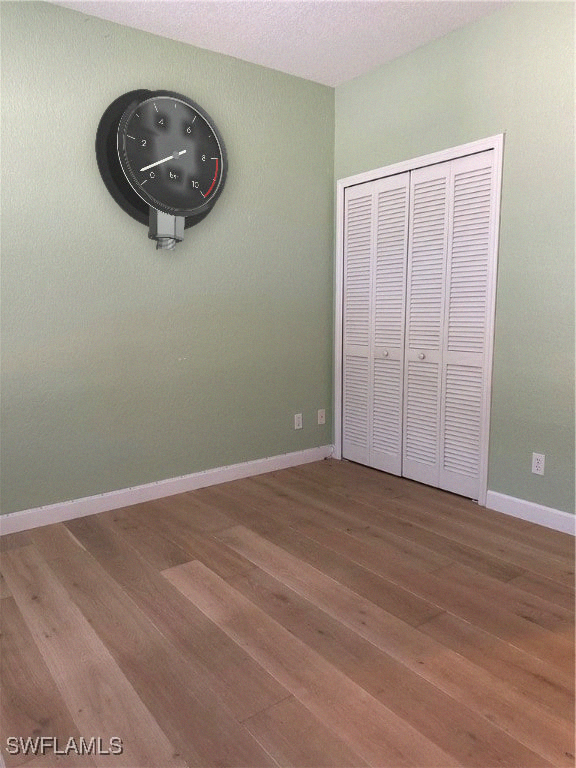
0.5 bar
